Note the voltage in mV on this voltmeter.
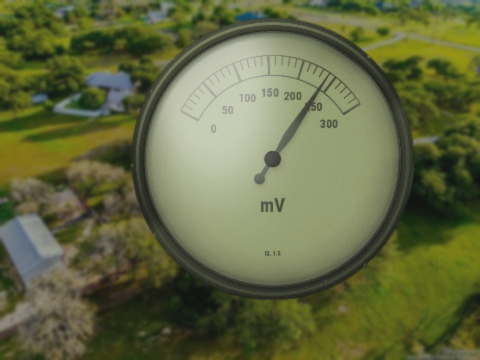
240 mV
